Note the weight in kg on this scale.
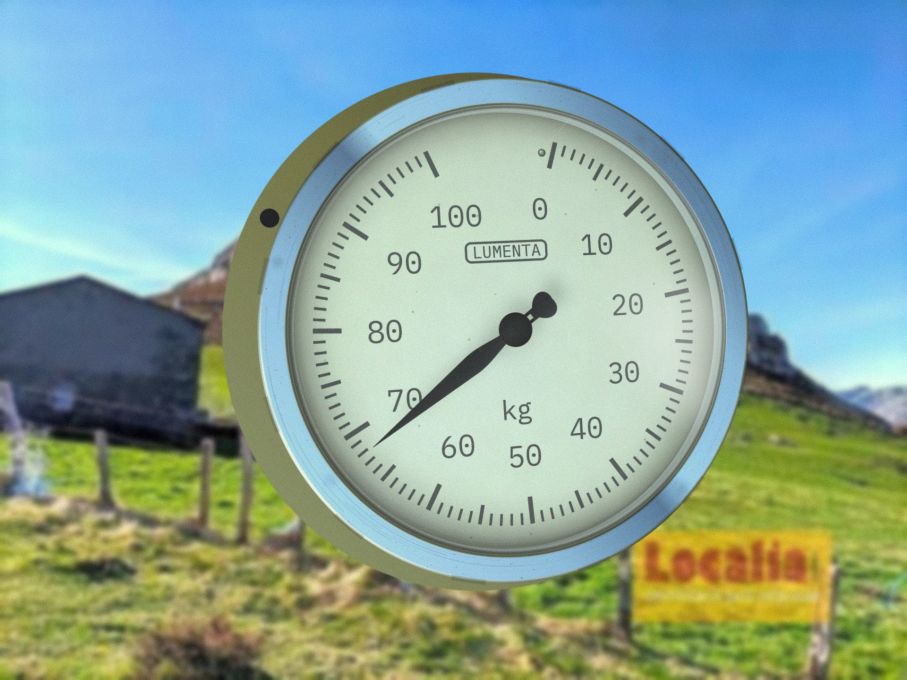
68 kg
